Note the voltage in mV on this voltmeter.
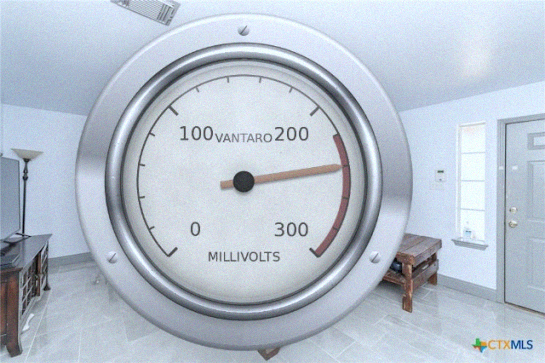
240 mV
